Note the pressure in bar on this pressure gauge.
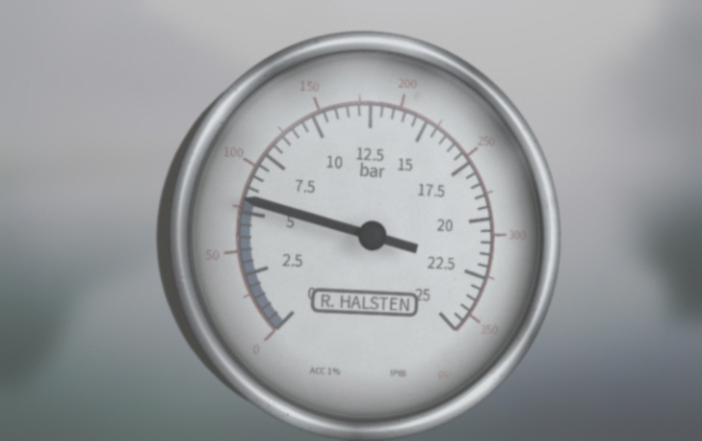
5.5 bar
